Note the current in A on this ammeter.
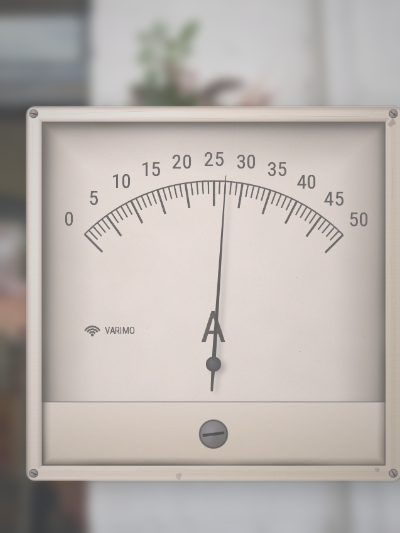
27 A
